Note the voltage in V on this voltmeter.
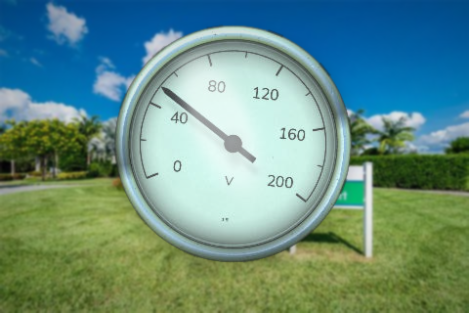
50 V
